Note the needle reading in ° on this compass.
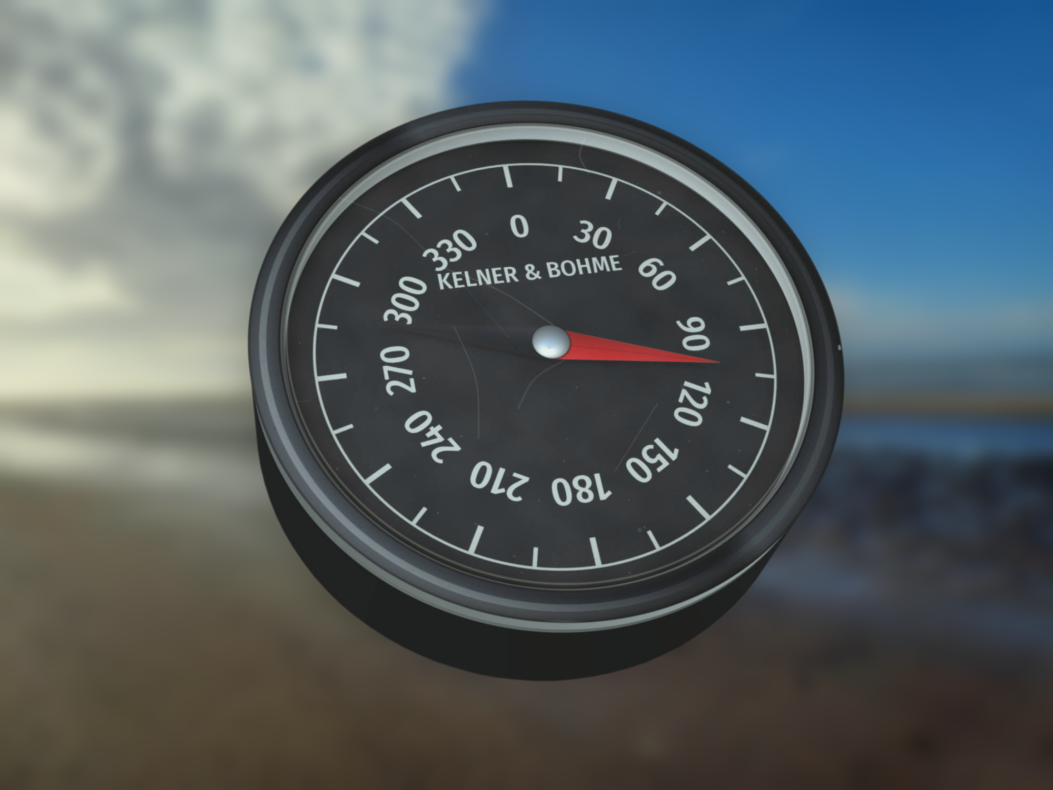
105 °
